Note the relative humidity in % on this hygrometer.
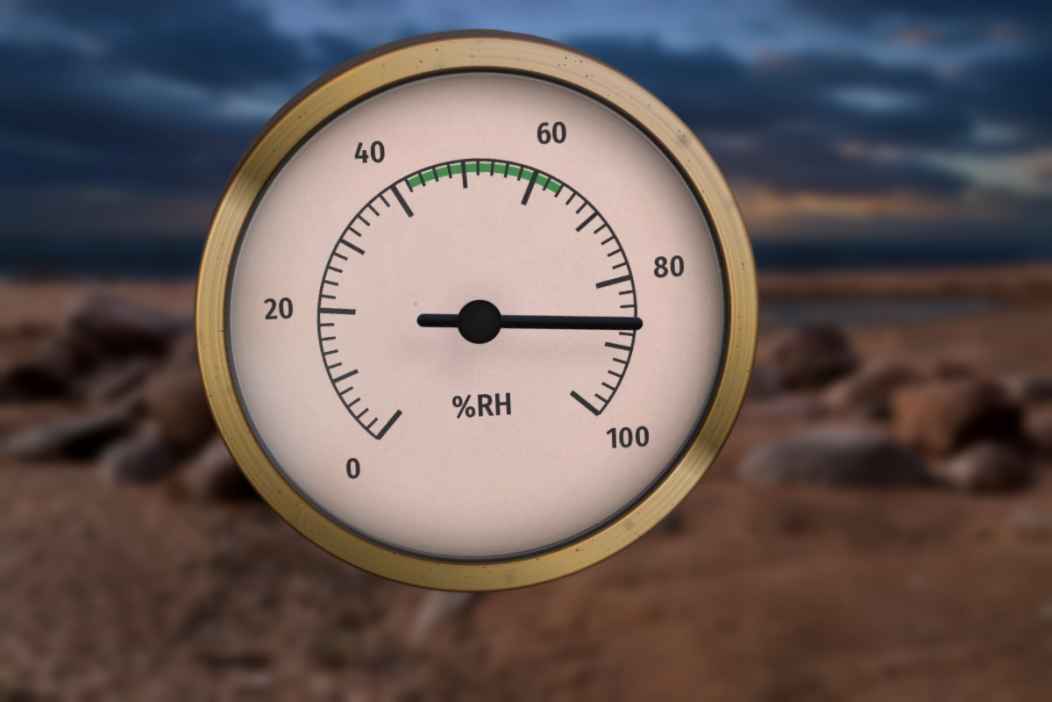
86 %
